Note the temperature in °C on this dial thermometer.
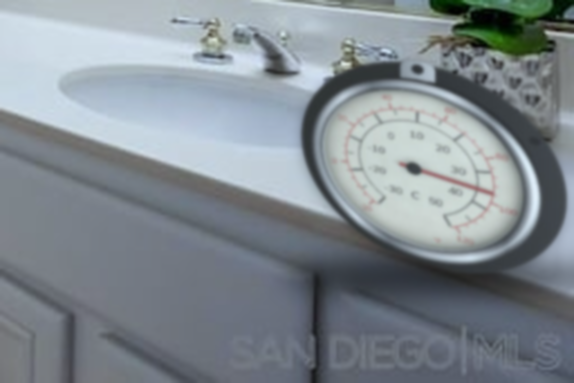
35 °C
